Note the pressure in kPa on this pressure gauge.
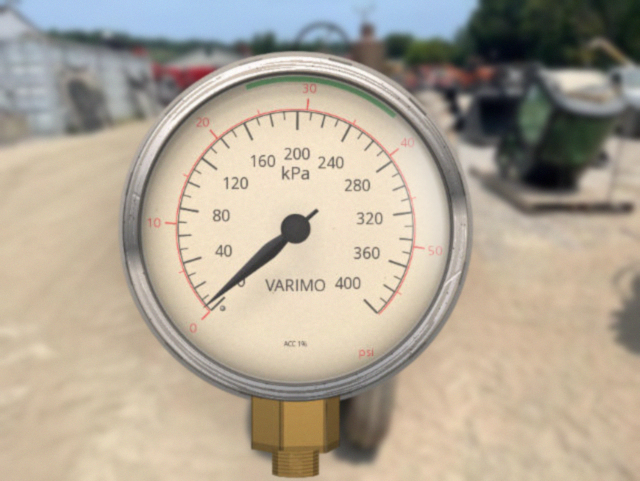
5 kPa
